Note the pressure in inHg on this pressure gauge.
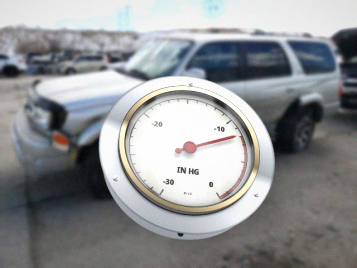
-8 inHg
